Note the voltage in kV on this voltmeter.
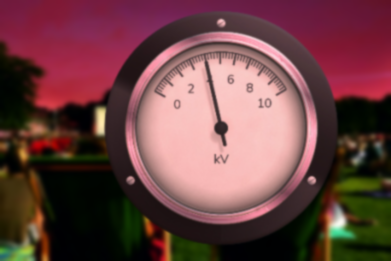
4 kV
